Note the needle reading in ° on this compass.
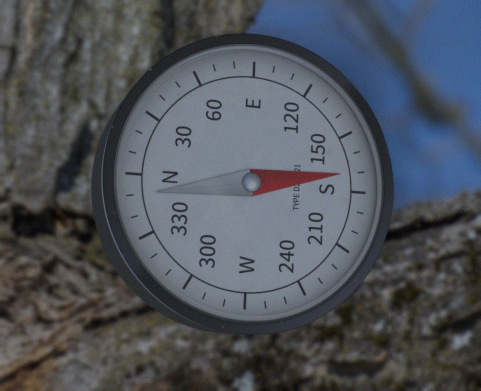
170 °
